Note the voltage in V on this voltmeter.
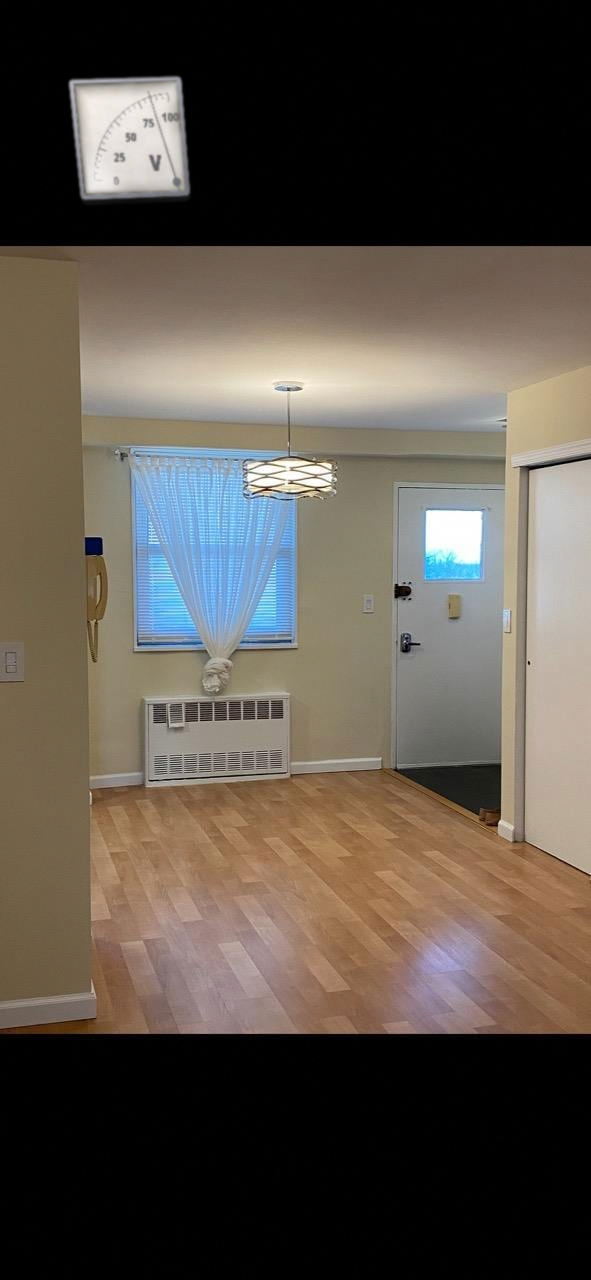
85 V
